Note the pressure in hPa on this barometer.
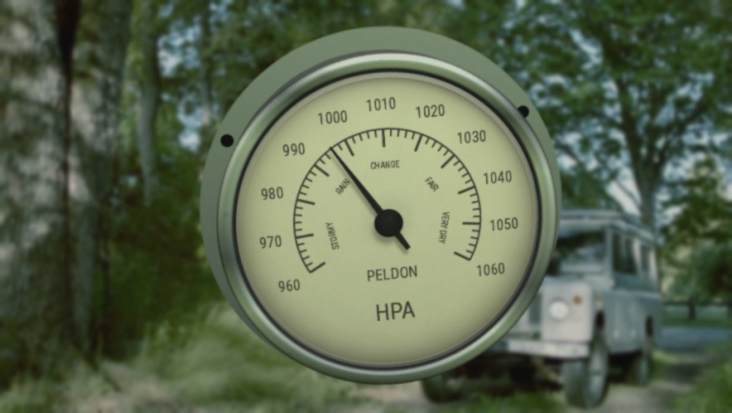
996 hPa
